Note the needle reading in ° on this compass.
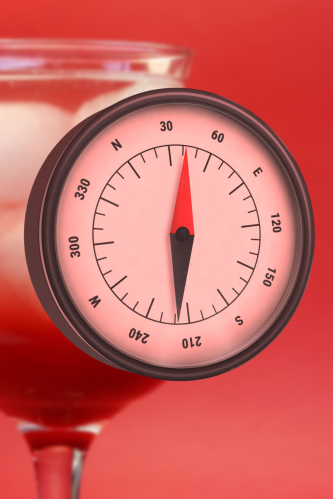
40 °
